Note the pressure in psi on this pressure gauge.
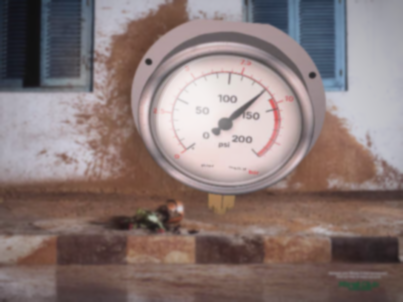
130 psi
